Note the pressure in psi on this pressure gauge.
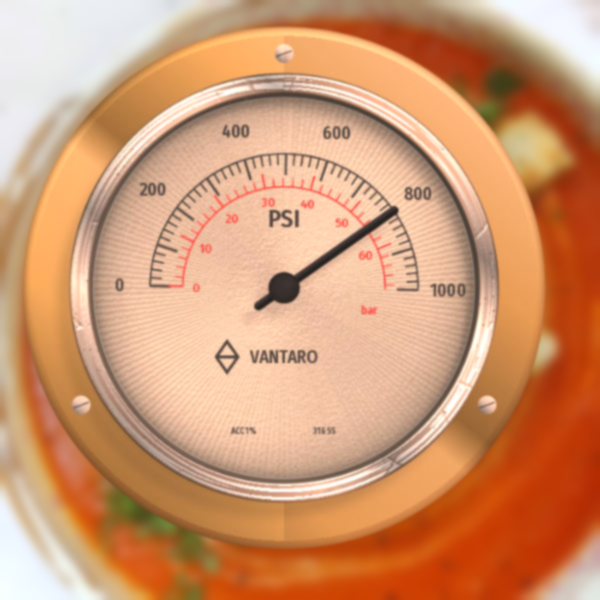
800 psi
